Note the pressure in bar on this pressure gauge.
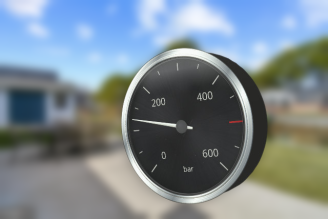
125 bar
